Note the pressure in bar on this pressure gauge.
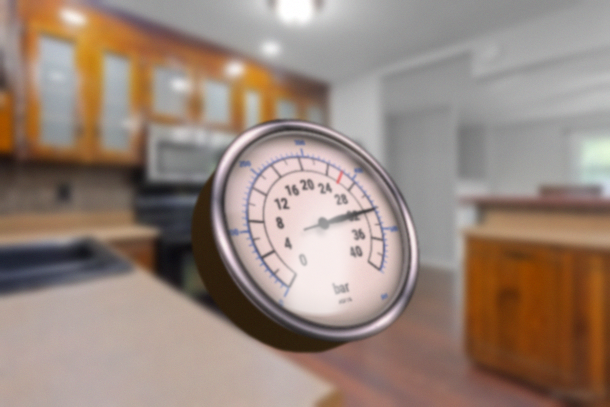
32 bar
